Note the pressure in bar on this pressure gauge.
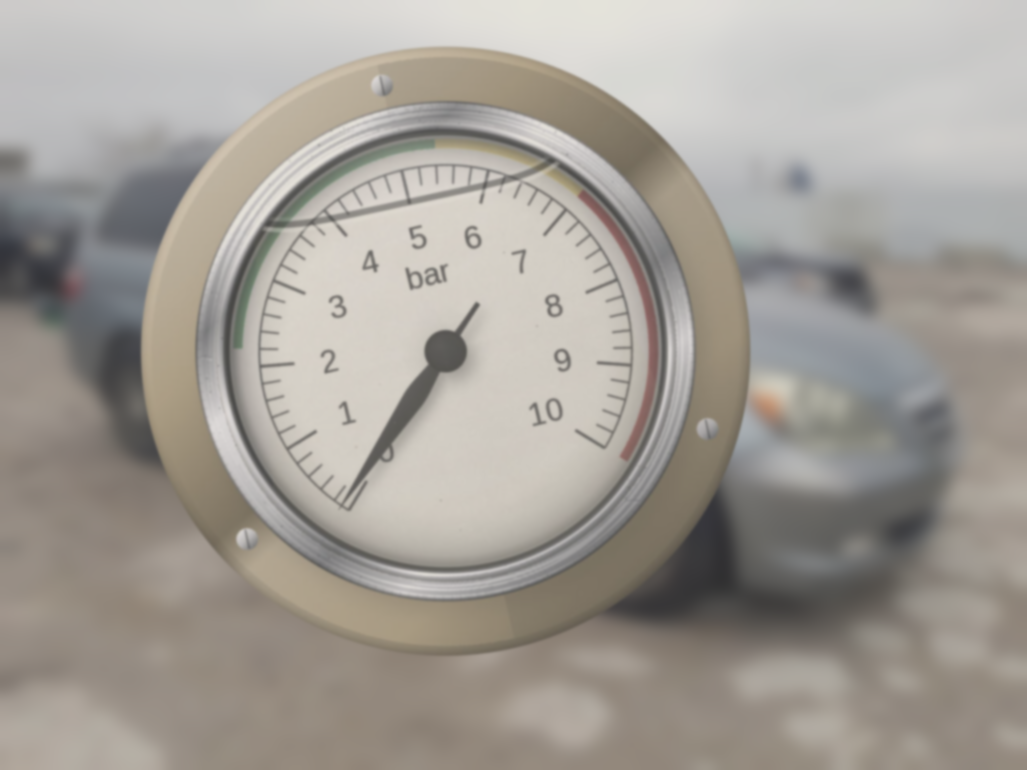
0.1 bar
